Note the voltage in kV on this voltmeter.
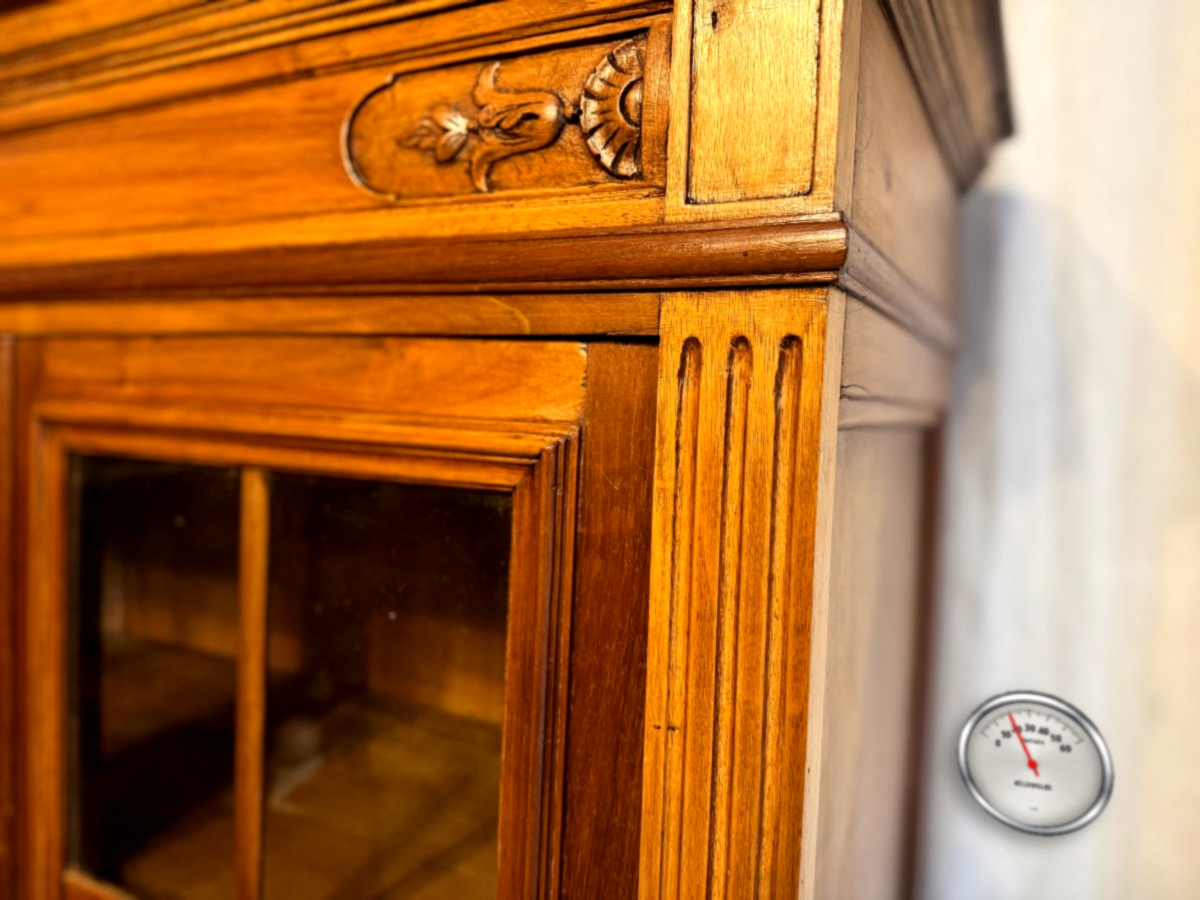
20 kV
